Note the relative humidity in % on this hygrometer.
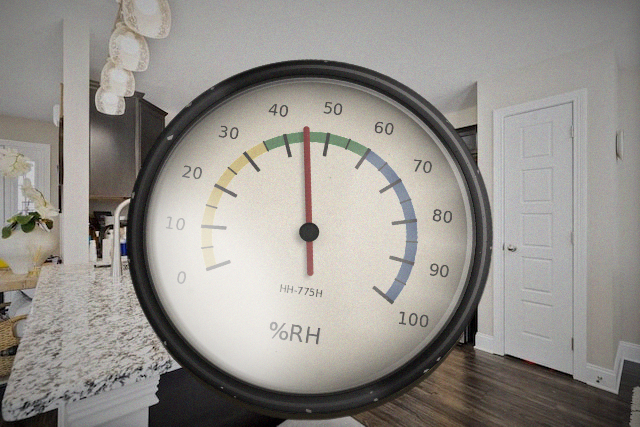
45 %
